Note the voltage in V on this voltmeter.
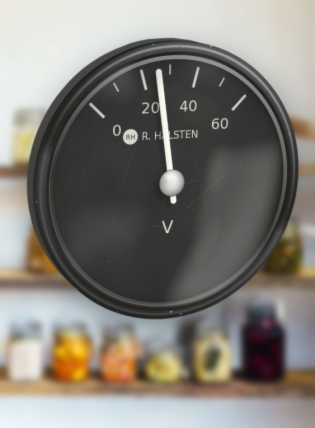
25 V
